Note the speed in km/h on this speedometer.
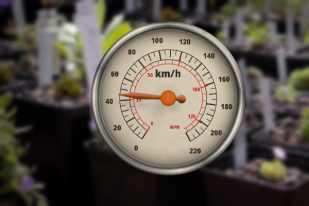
45 km/h
